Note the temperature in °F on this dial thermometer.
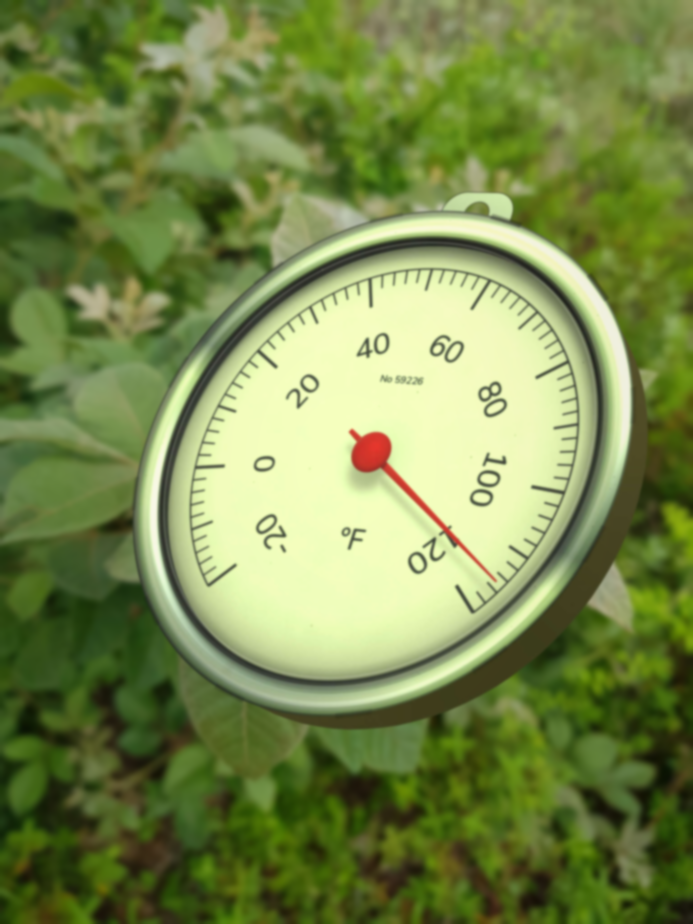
115 °F
